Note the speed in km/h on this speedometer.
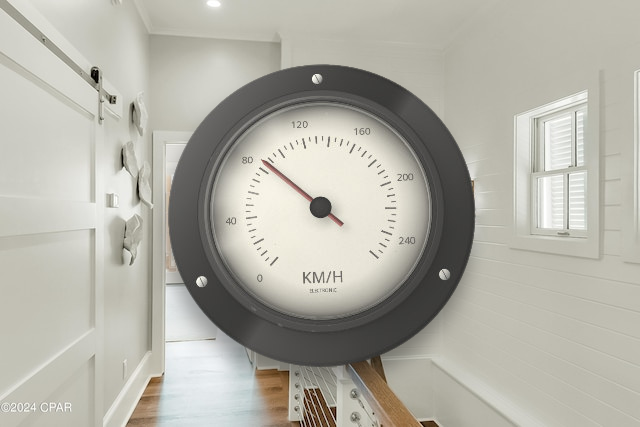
85 km/h
